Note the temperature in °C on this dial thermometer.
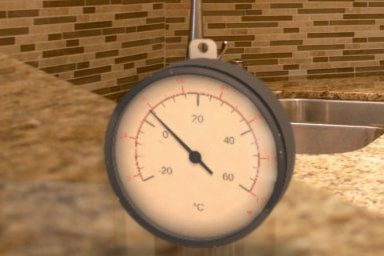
4 °C
